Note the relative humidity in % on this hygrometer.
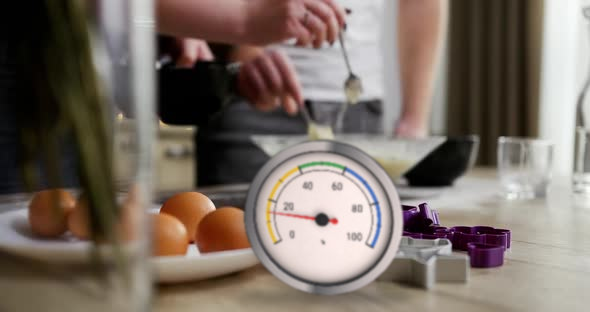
15 %
